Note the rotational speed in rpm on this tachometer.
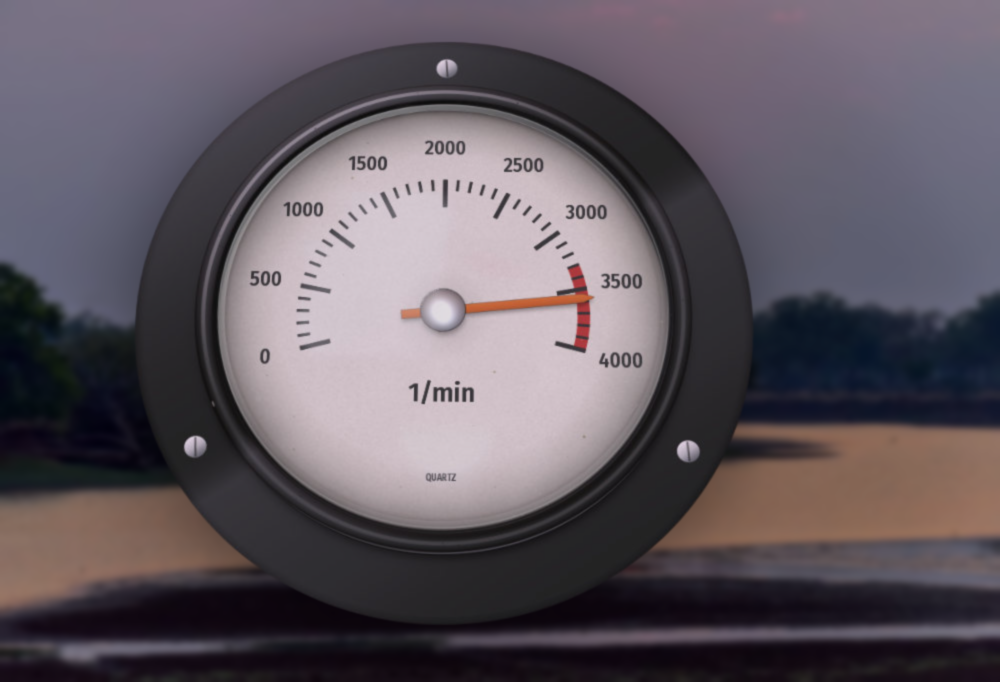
3600 rpm
